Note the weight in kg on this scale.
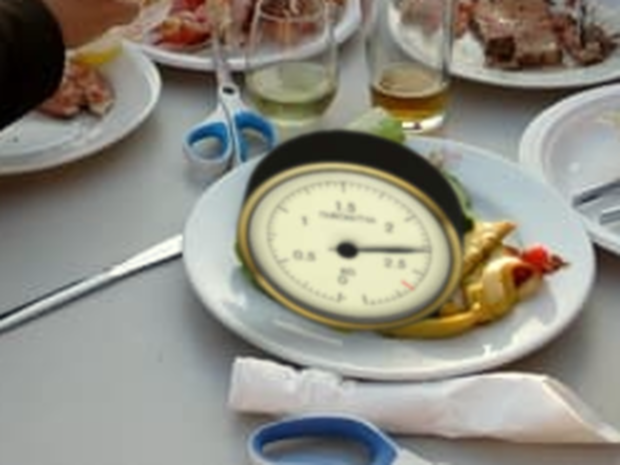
2.25 kg
